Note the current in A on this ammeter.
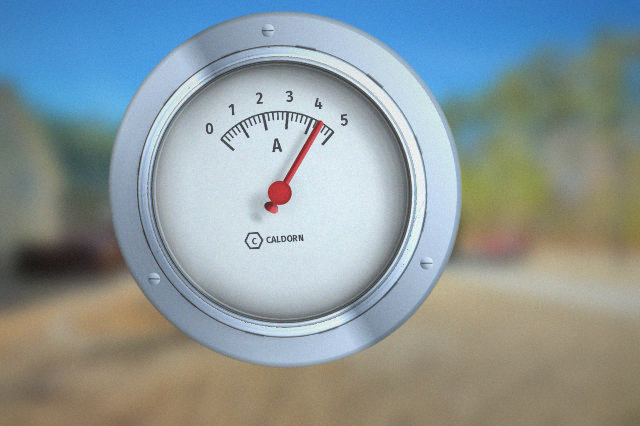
4.4 A
